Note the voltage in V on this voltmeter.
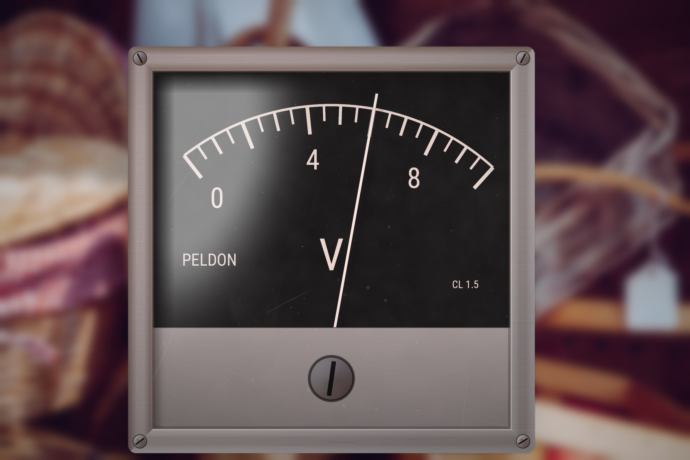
6 V
